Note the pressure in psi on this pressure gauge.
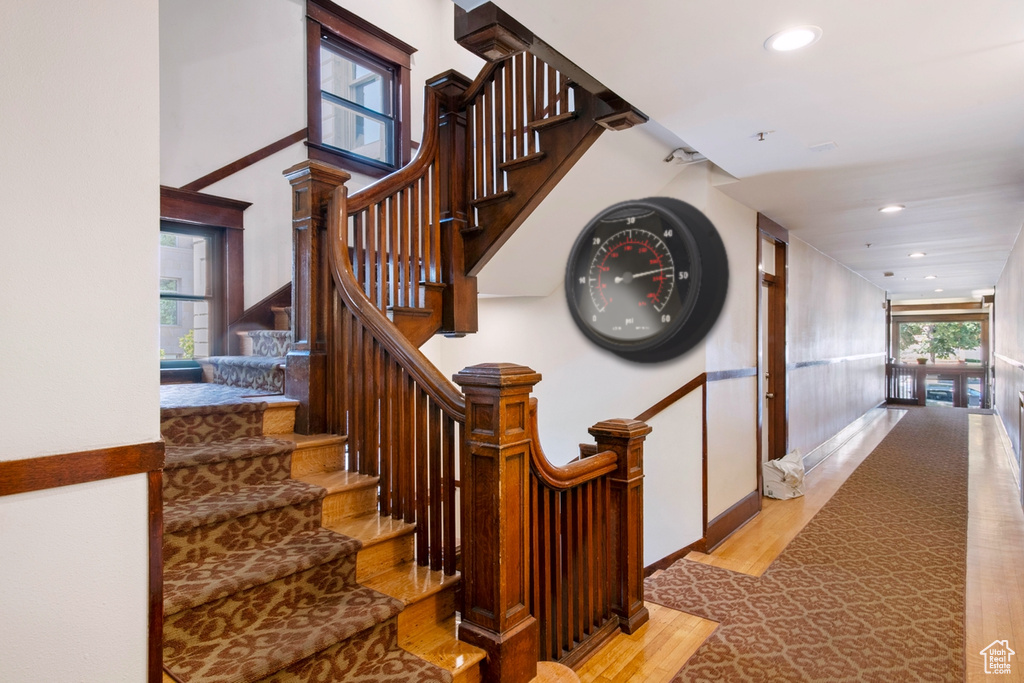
48 psi
